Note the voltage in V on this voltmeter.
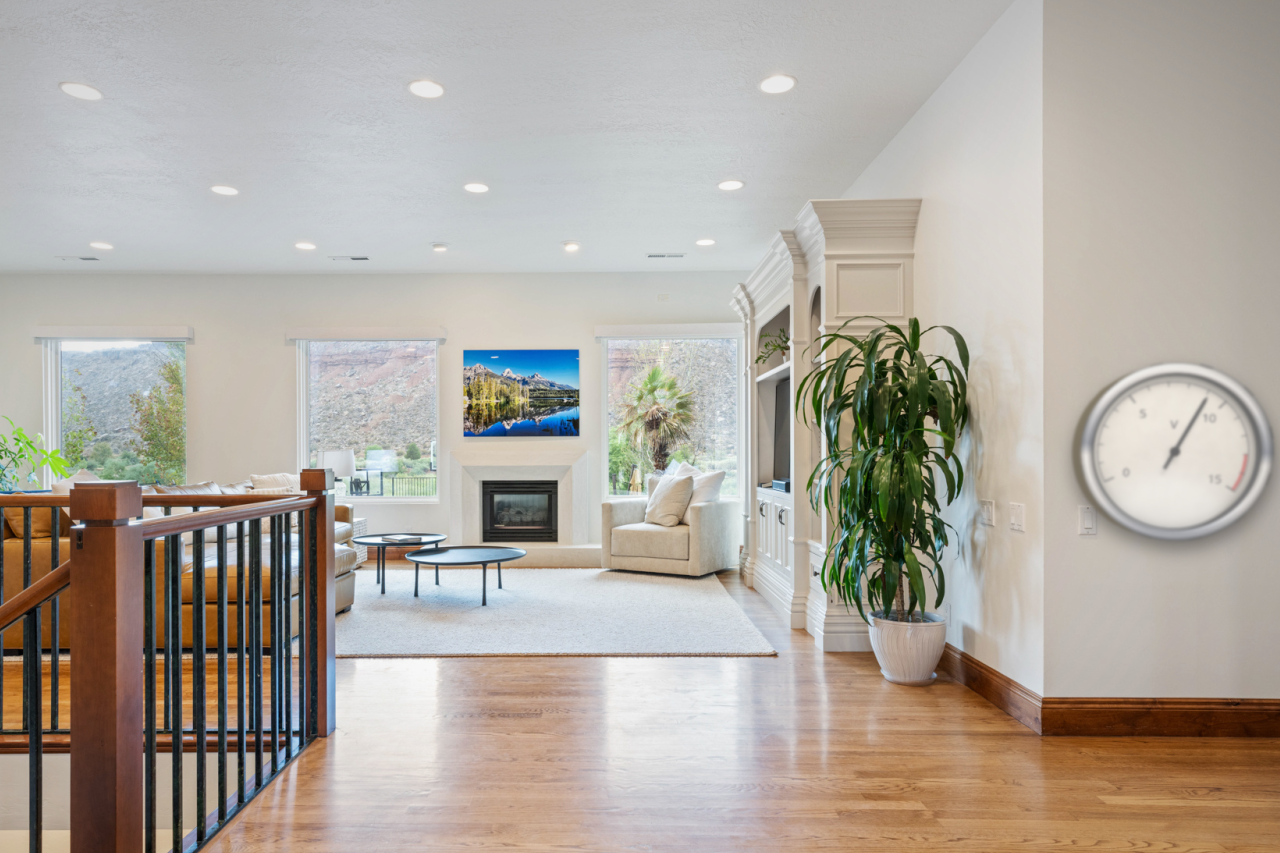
9 V
